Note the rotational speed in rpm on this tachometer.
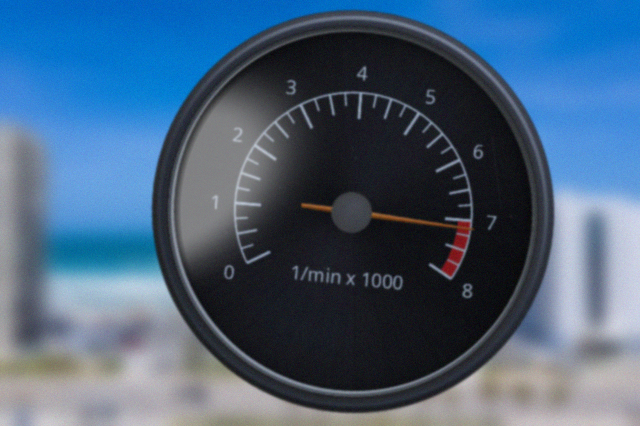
7125 rpm
